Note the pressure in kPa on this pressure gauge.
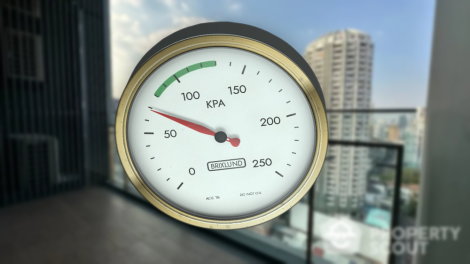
70 kPa
